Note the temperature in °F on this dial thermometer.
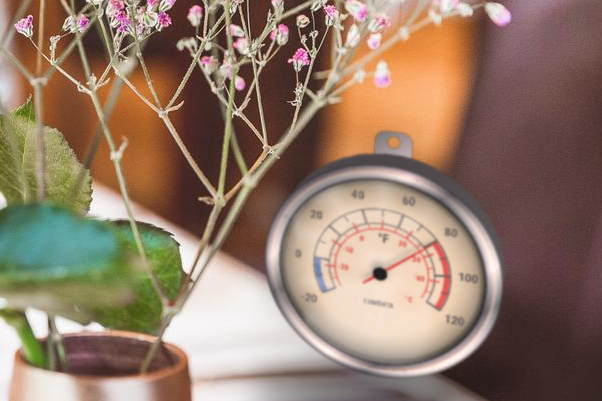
80 °F
